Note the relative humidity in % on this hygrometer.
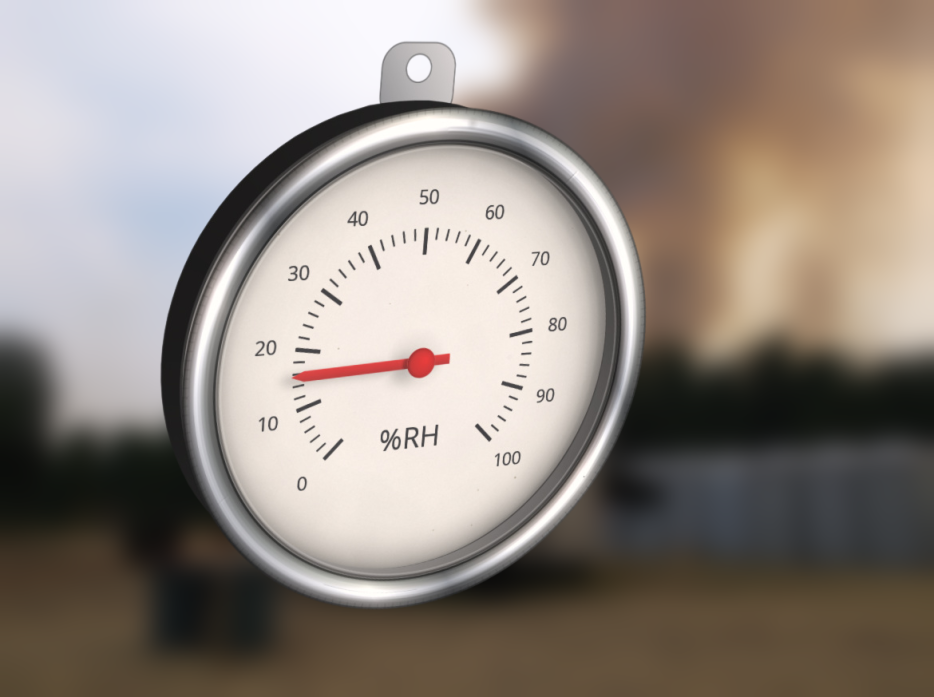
16 %
